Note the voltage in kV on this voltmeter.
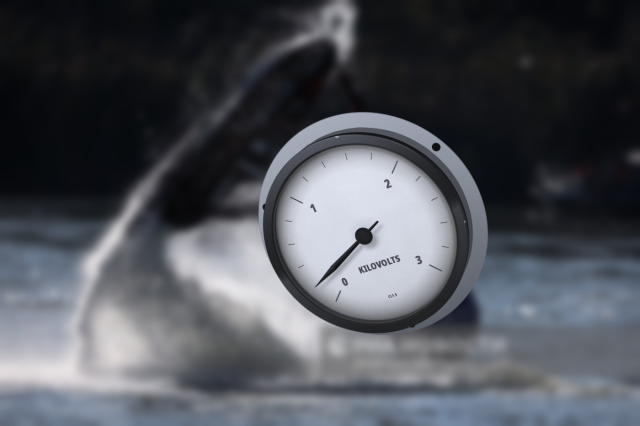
0.2 kV
